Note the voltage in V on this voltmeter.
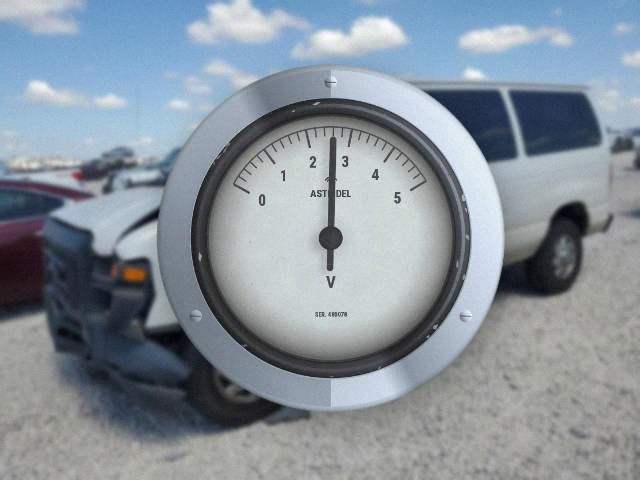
2.6 V
